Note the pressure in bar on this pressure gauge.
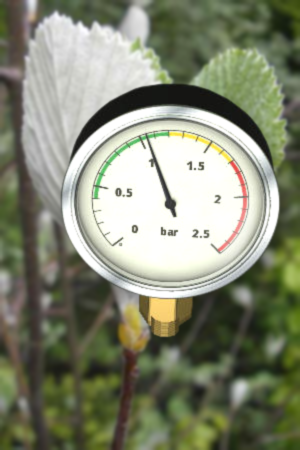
1.05 bar
